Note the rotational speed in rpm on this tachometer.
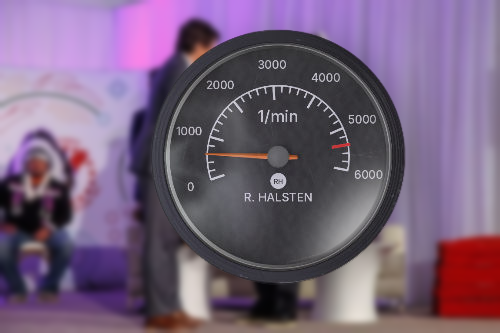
600 rpm
